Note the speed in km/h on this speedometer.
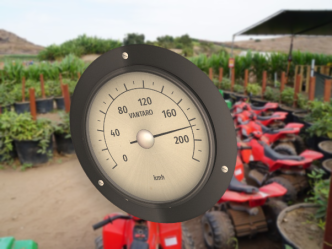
185 km/h
